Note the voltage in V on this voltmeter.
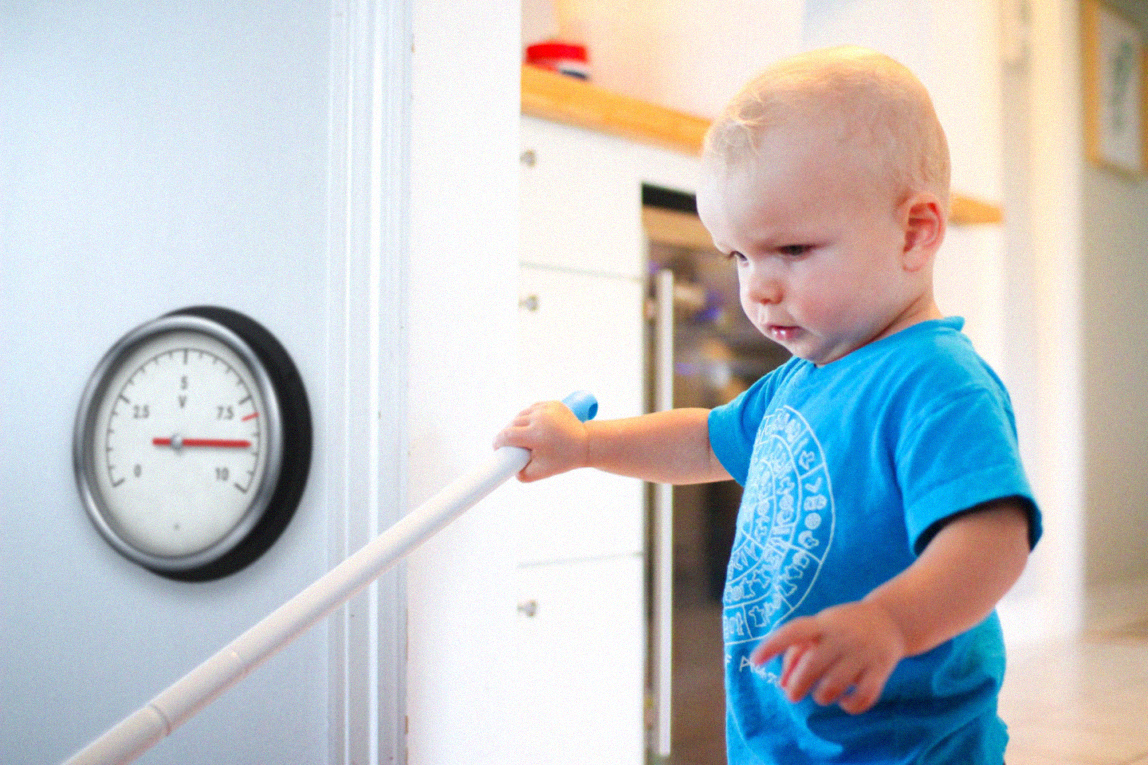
8.75 V
